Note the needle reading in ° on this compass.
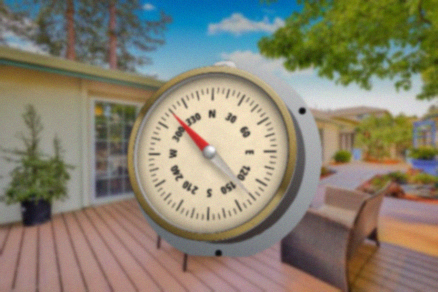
315 °
